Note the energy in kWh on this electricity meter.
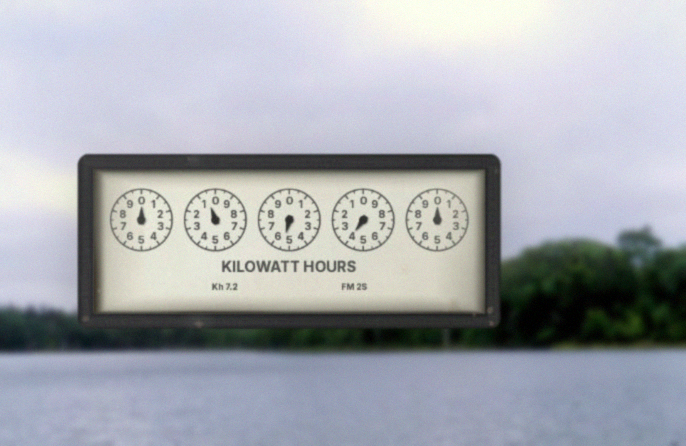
540 kWh
